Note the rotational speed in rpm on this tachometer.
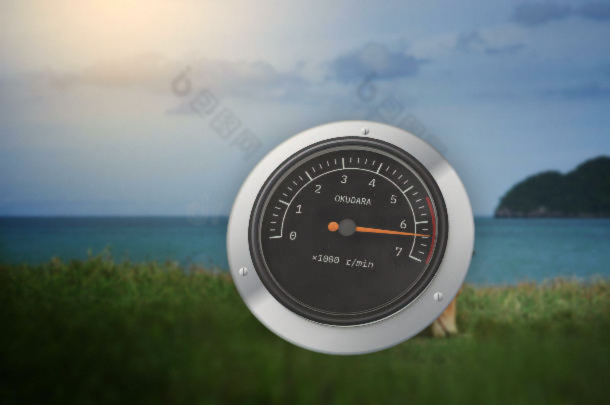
6400 rpm
